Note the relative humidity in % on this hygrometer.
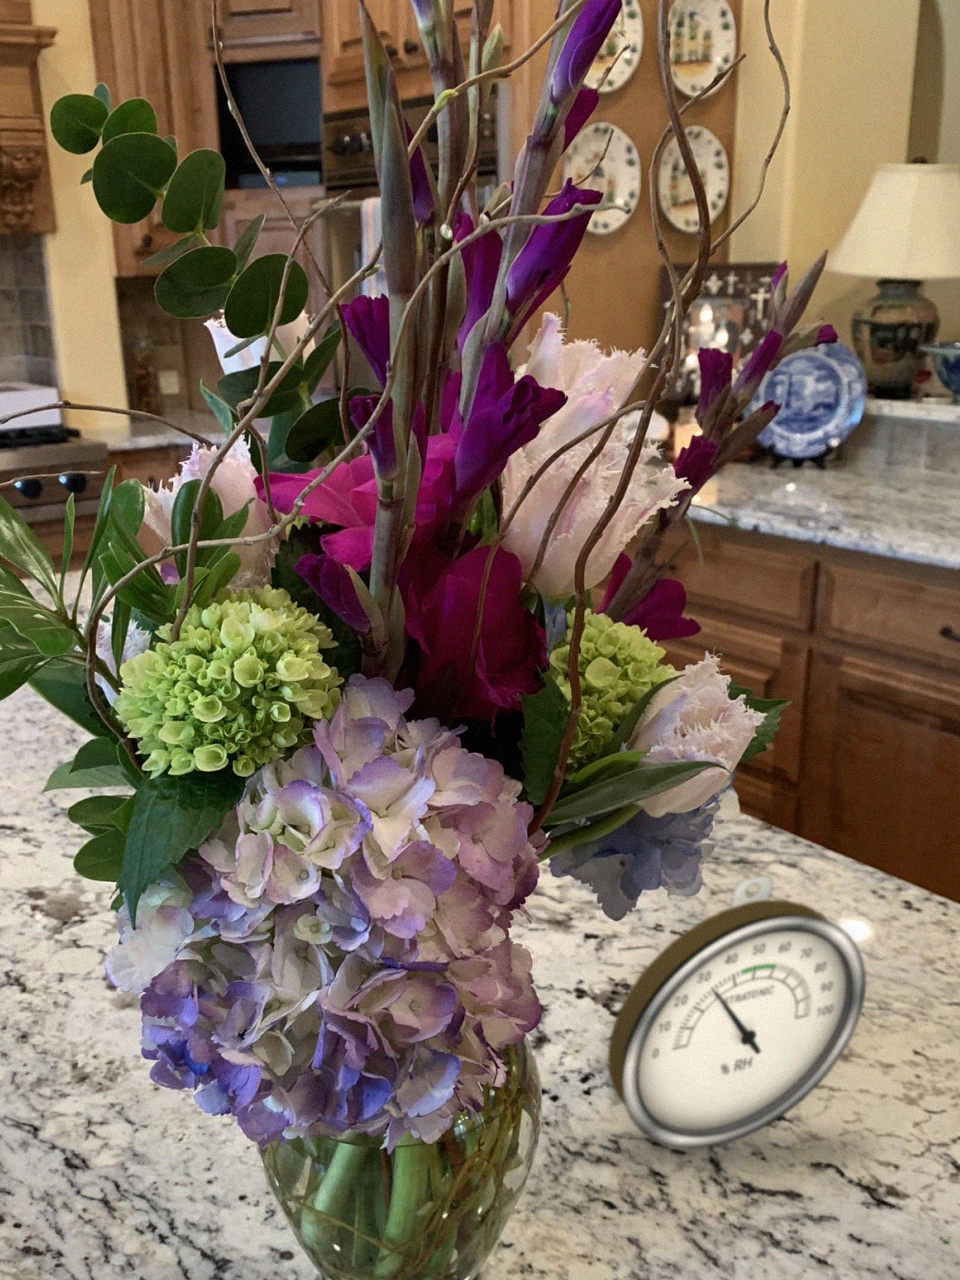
30 %
